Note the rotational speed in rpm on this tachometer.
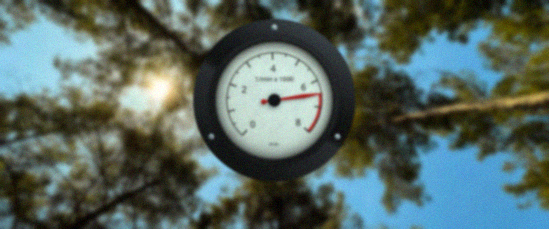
6500 rpm
